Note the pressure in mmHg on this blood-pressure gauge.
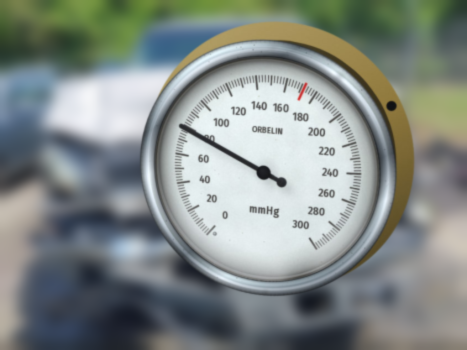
80 mmHg
